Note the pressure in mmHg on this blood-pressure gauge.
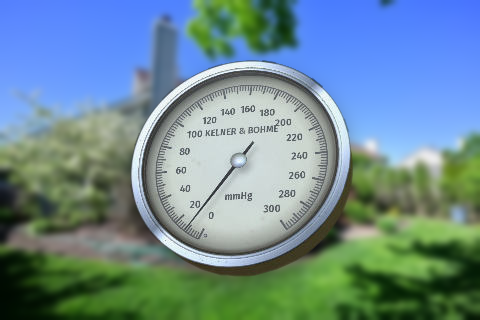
10 mmHg
